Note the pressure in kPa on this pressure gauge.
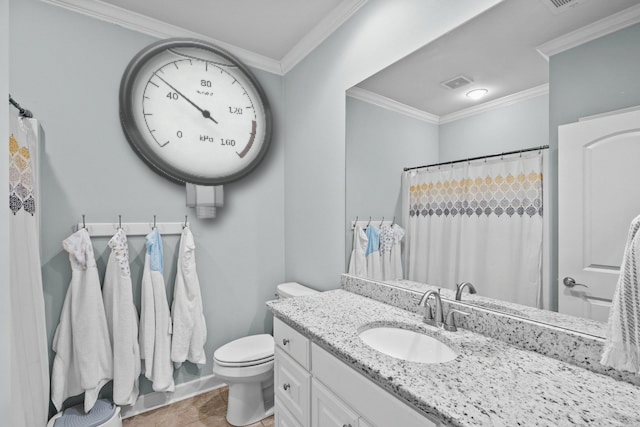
45 kPa
